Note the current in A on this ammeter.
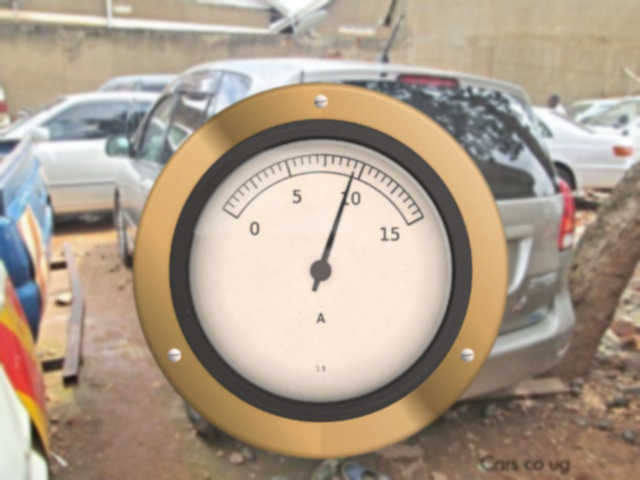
9.5 A
